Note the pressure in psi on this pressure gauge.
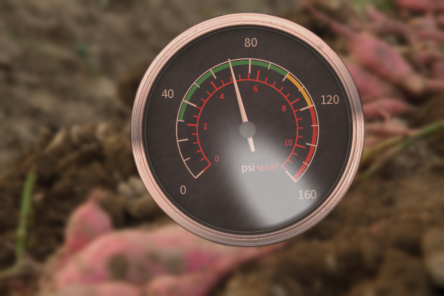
70 psi
